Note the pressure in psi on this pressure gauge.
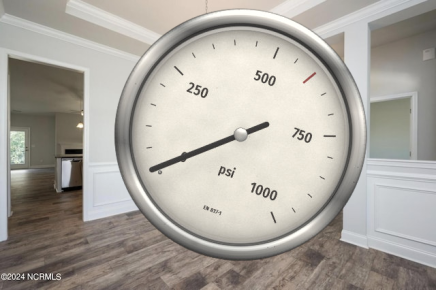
0 psi
